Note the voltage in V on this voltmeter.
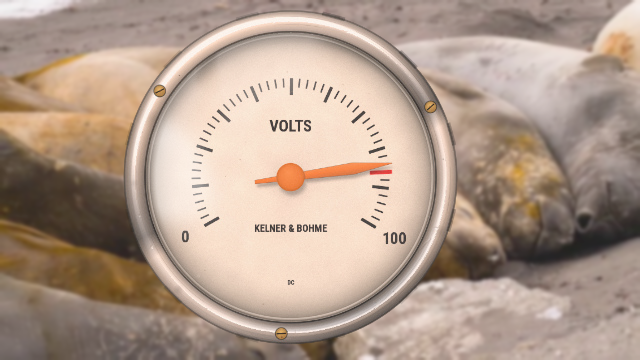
84 V
